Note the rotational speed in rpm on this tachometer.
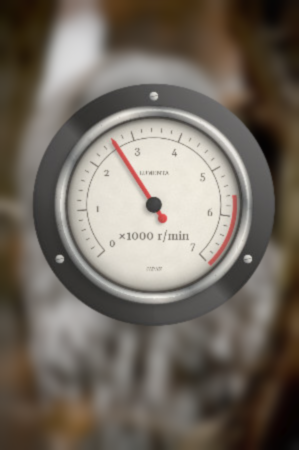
2600 rpm
